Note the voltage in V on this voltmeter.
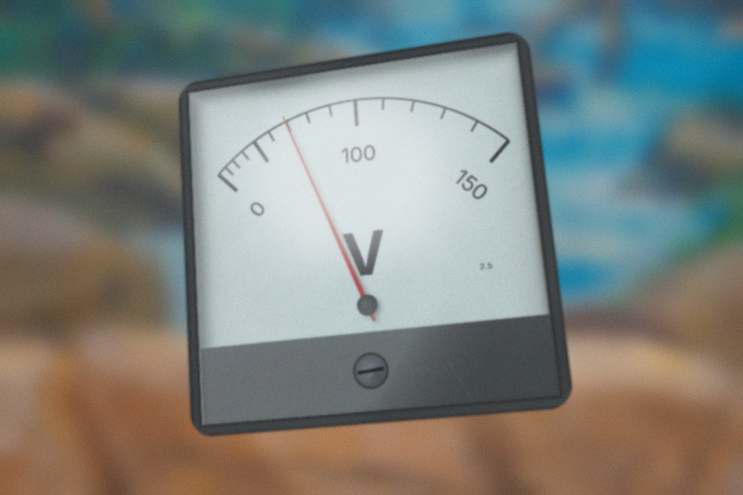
70 V
